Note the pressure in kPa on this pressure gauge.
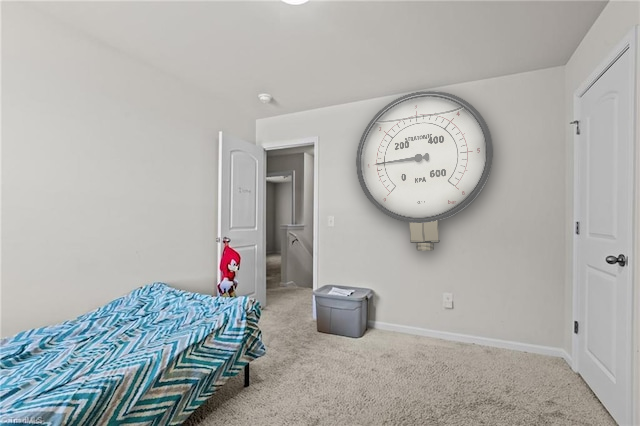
100 kPa
